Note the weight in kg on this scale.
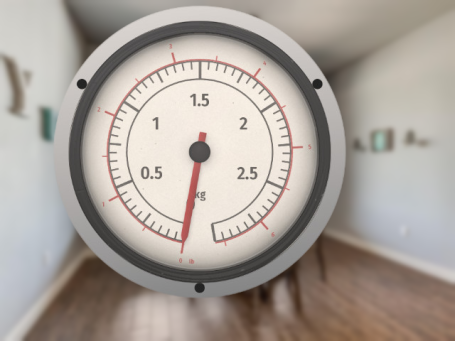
0 kg
